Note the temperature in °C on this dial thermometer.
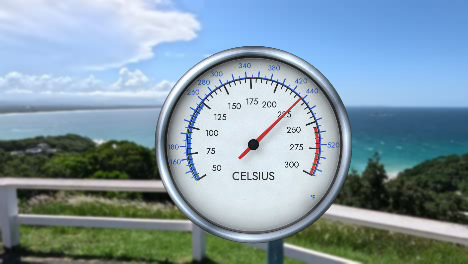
225 °C
